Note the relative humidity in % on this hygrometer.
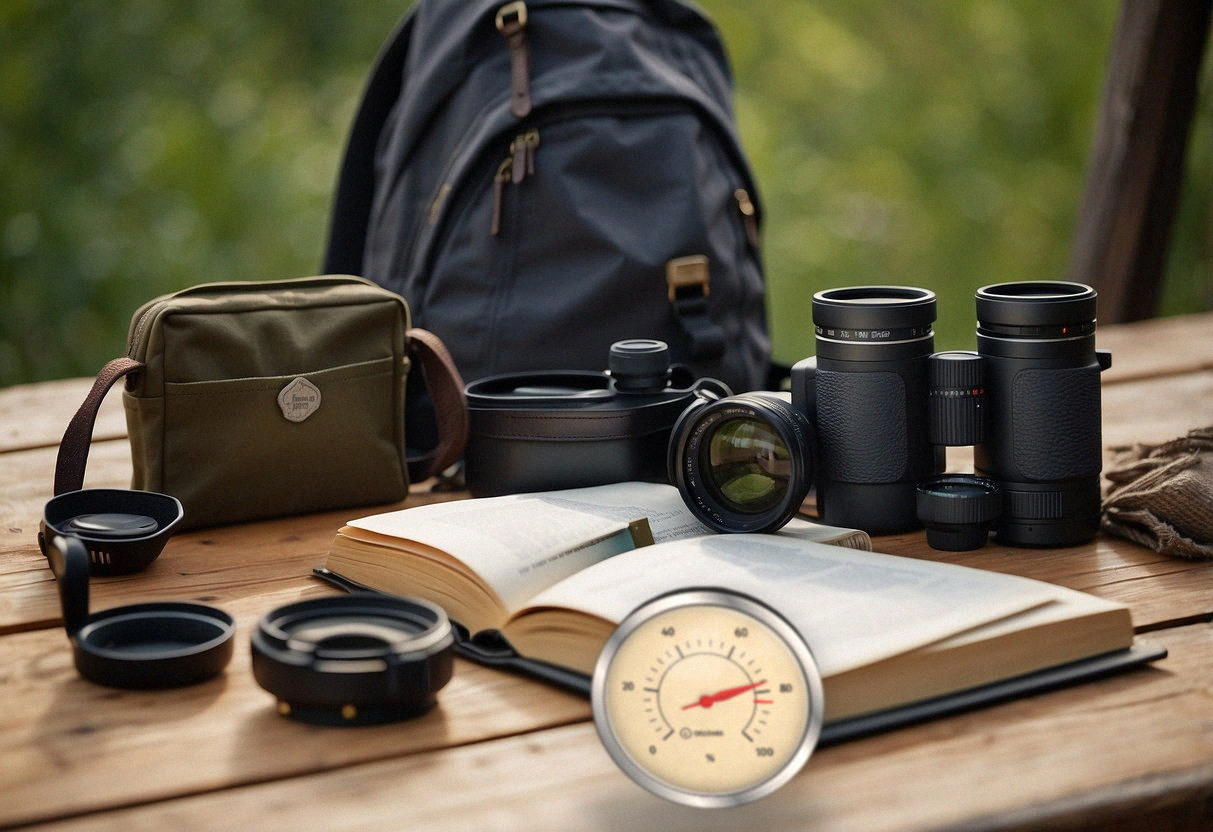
76 %
